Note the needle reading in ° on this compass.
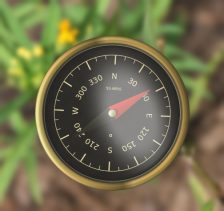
55 °
